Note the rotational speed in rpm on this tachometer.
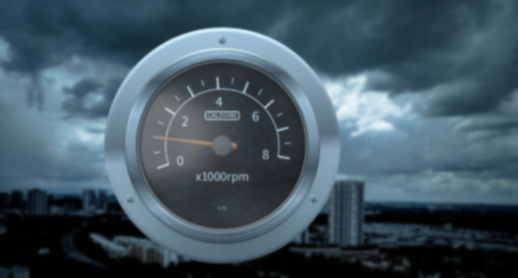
1000 rpm
